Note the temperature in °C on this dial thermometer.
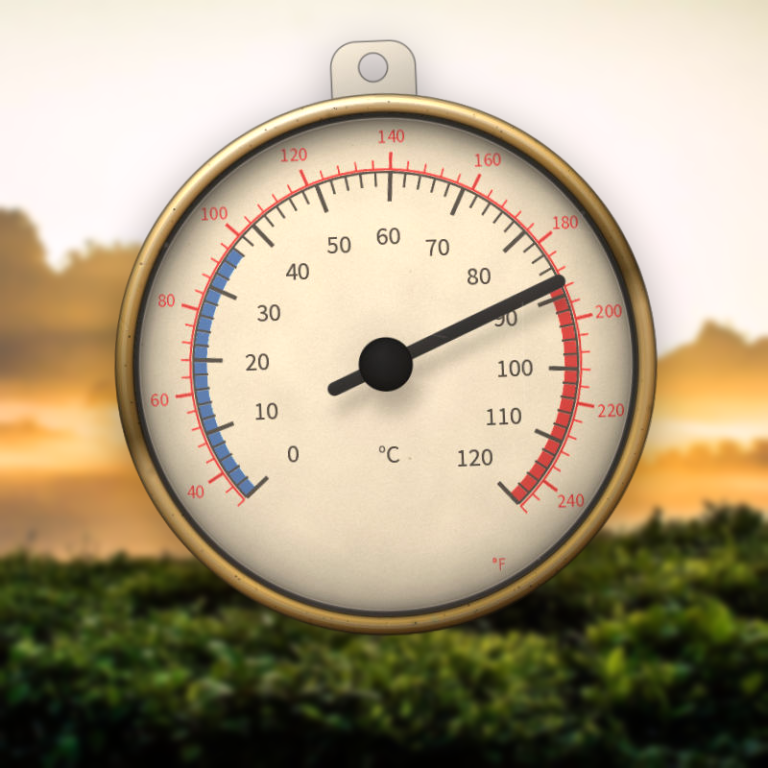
88 °C
